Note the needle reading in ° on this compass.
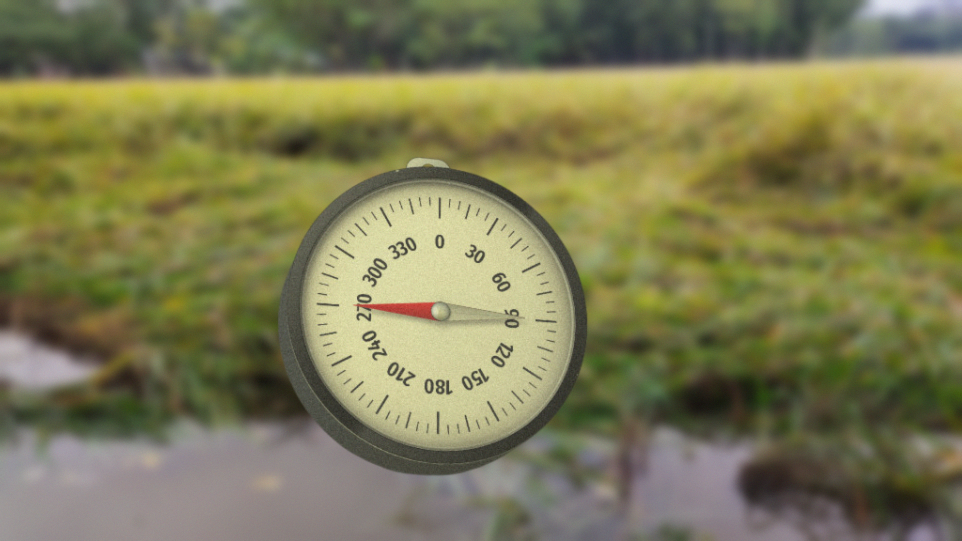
270 °
